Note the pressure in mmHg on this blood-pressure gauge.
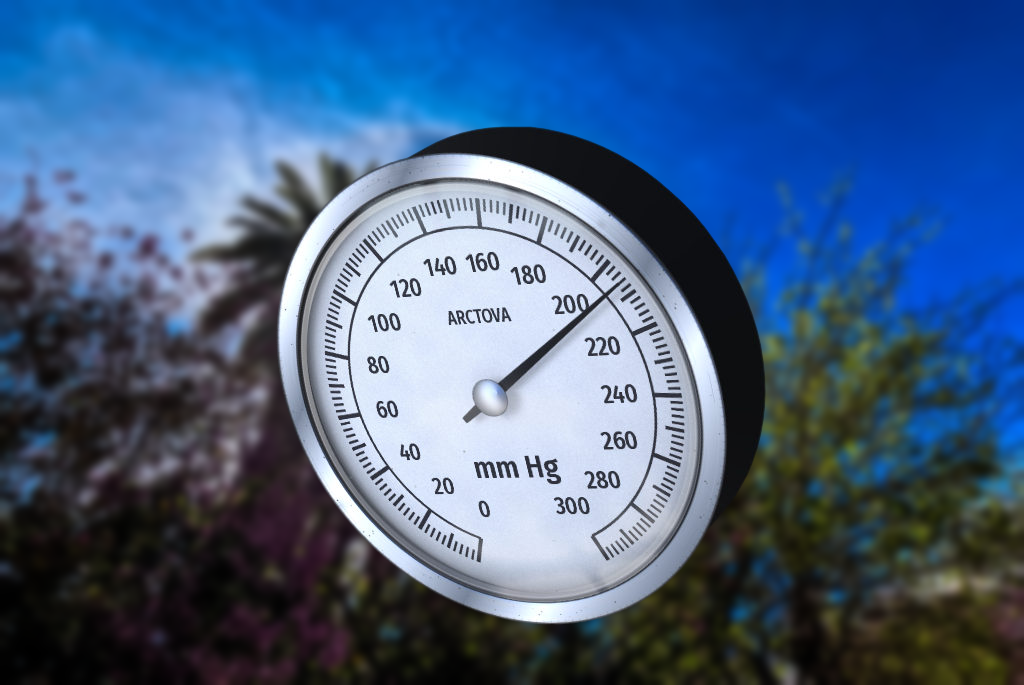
206 mmHg
